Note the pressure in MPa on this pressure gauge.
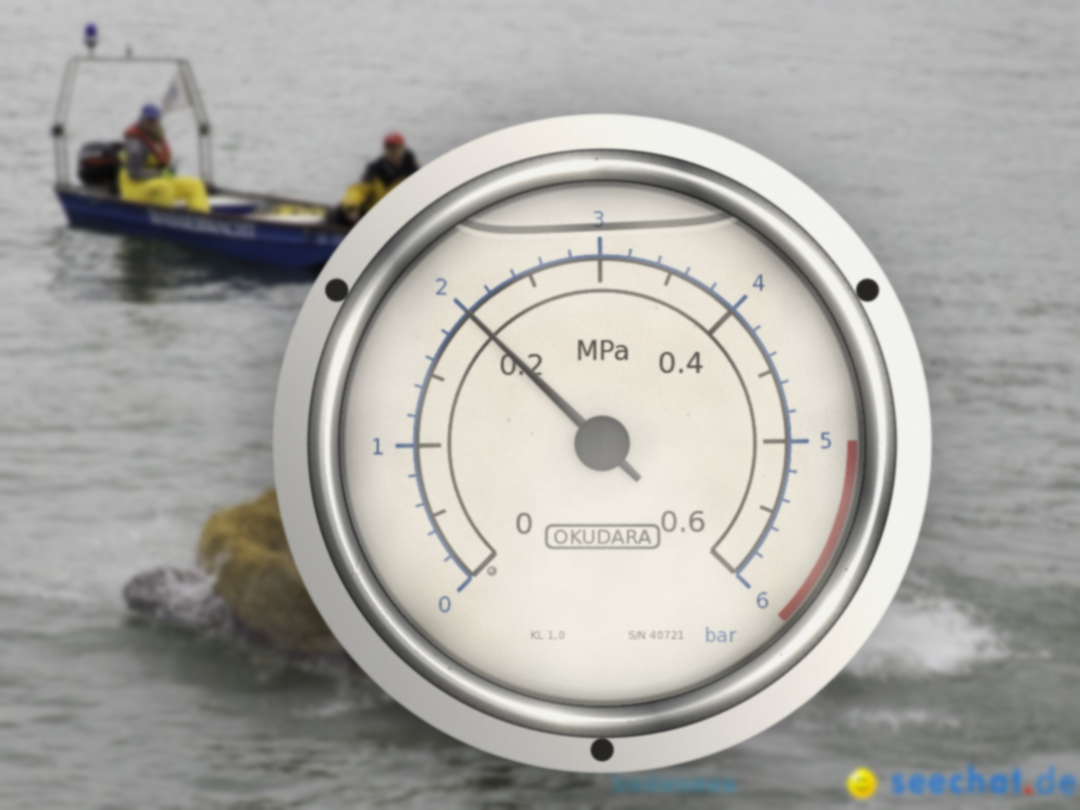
0.2 MPa
